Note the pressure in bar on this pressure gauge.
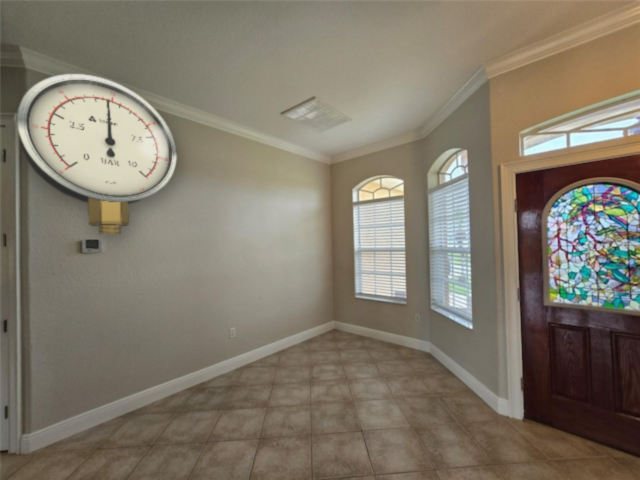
5 bar
